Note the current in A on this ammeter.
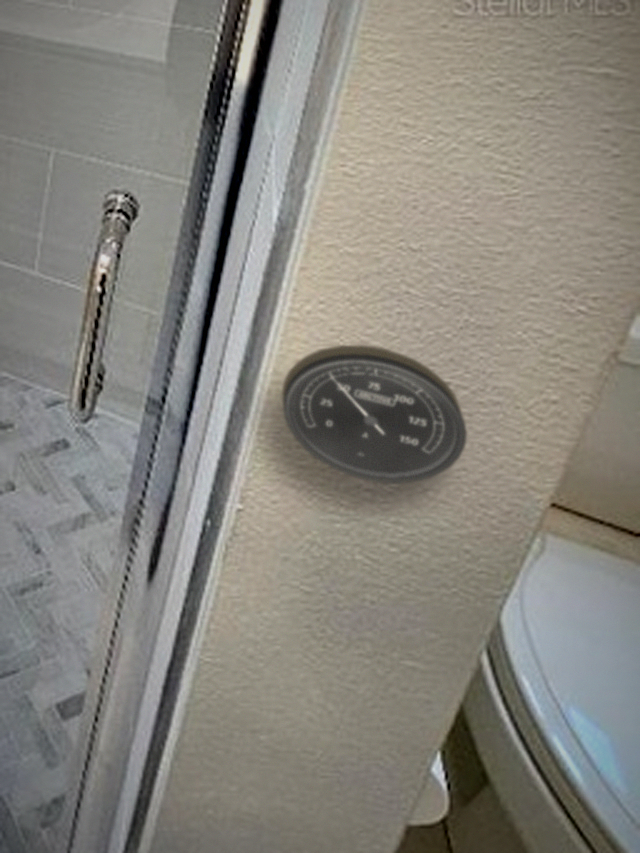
50 A
